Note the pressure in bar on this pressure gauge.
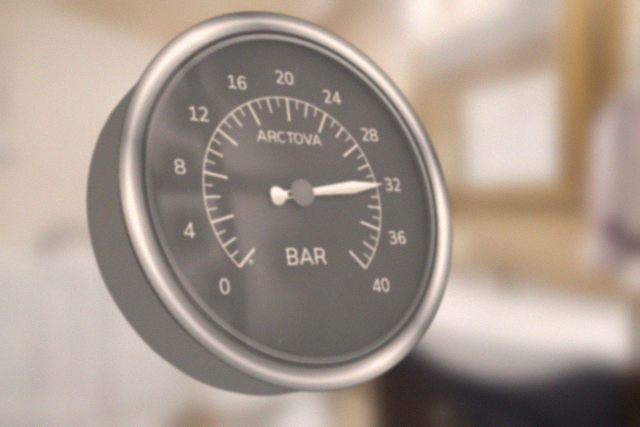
32 bar
